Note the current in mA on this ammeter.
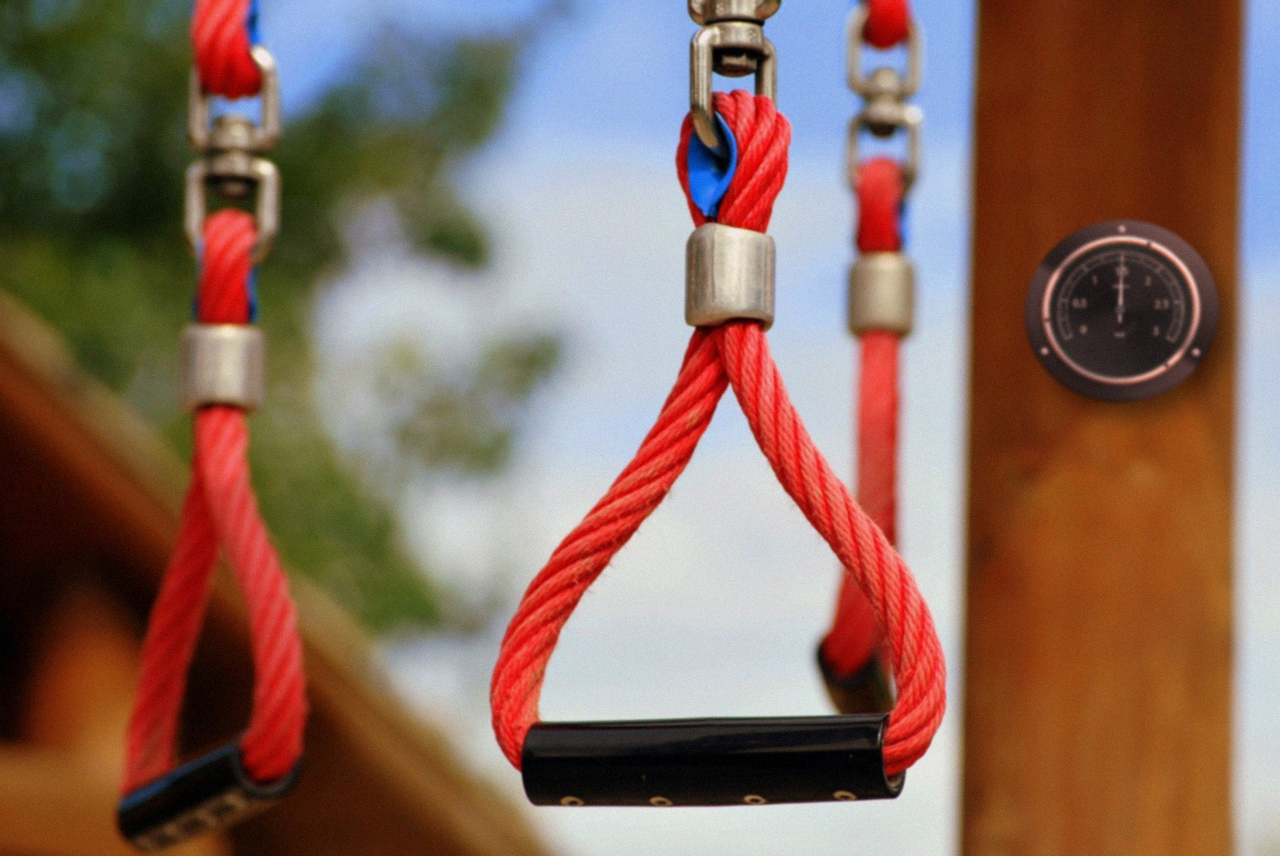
1.5 mA
